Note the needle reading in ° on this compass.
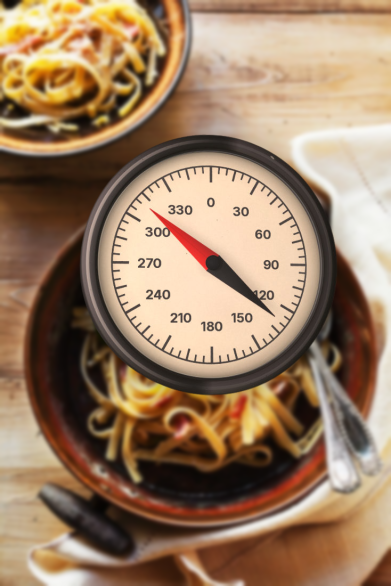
310 °
